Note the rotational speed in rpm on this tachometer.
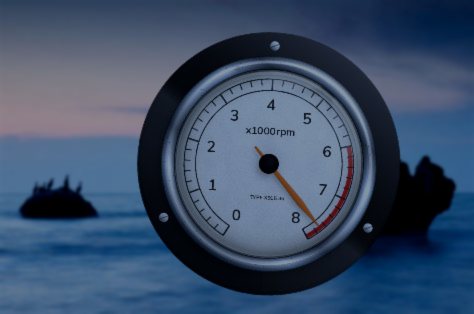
7700 rpm
